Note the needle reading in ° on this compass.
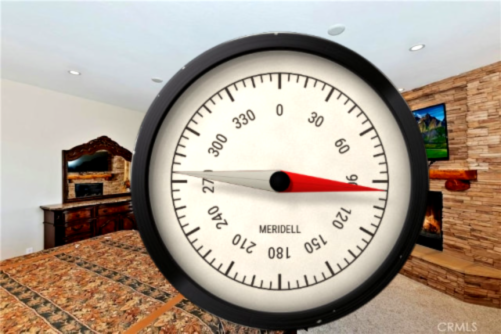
95 °
